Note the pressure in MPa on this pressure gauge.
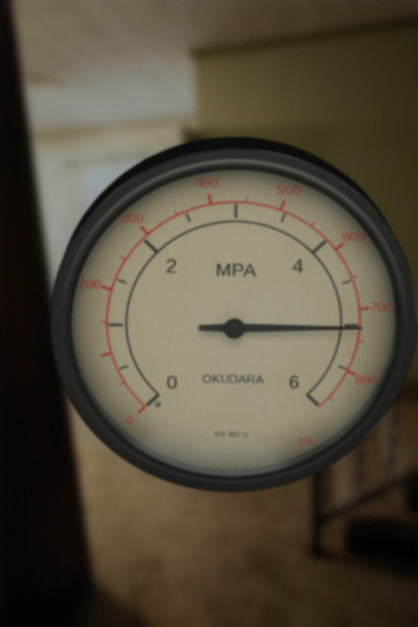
5 MPa
